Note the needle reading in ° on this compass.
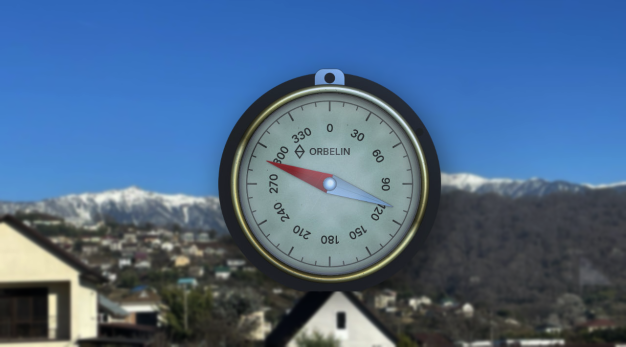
290 °
